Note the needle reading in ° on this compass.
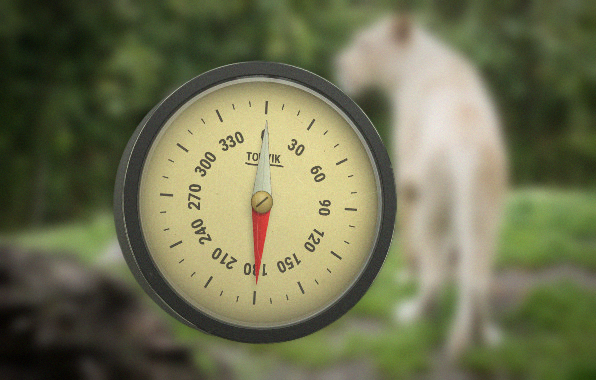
180 °
